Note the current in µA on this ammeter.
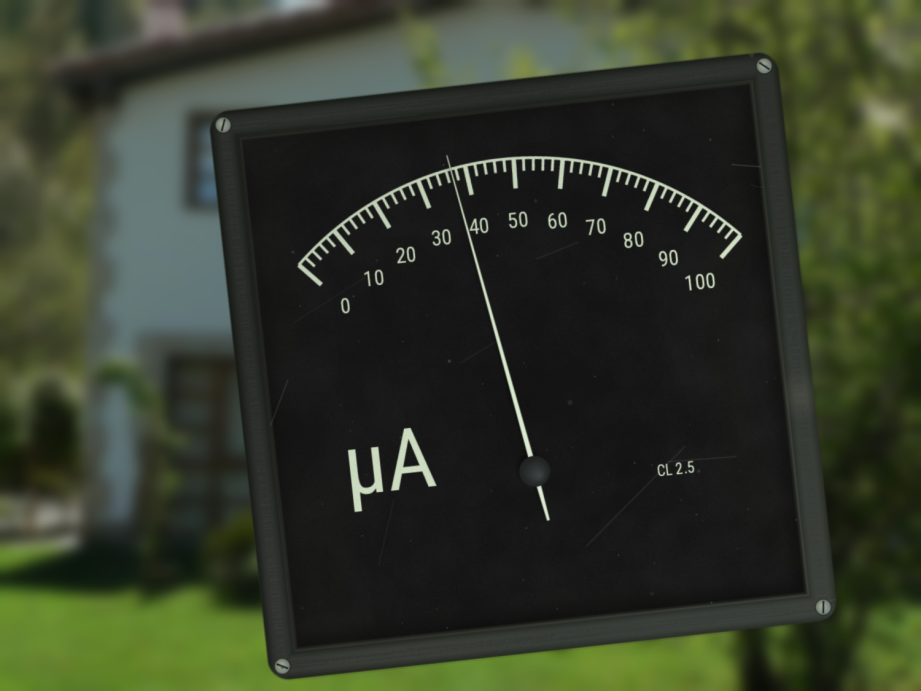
37 µA
